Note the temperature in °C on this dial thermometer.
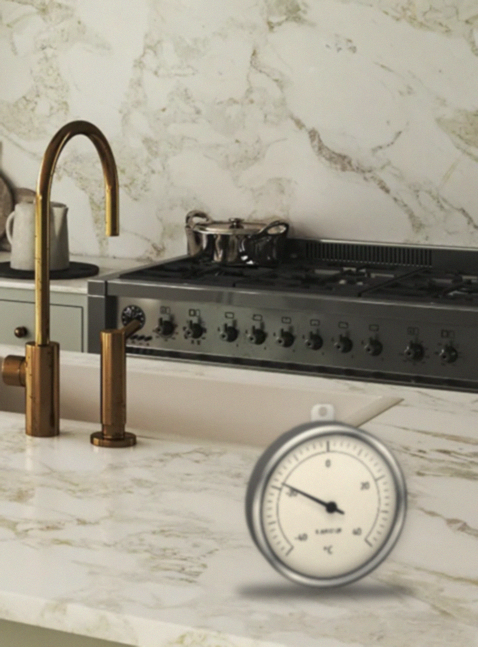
-18 °C
